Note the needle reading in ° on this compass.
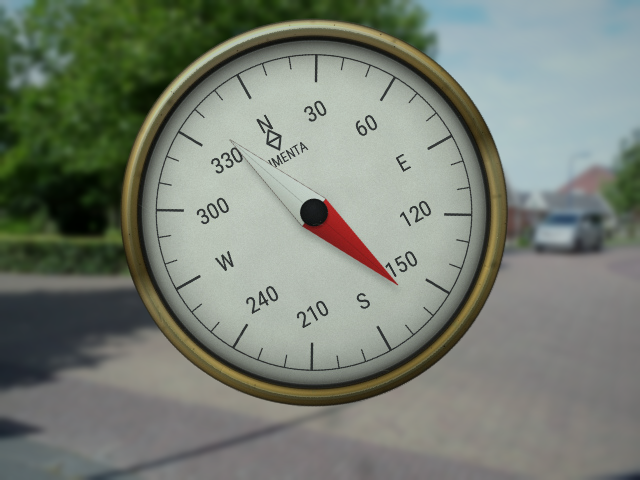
160 °
